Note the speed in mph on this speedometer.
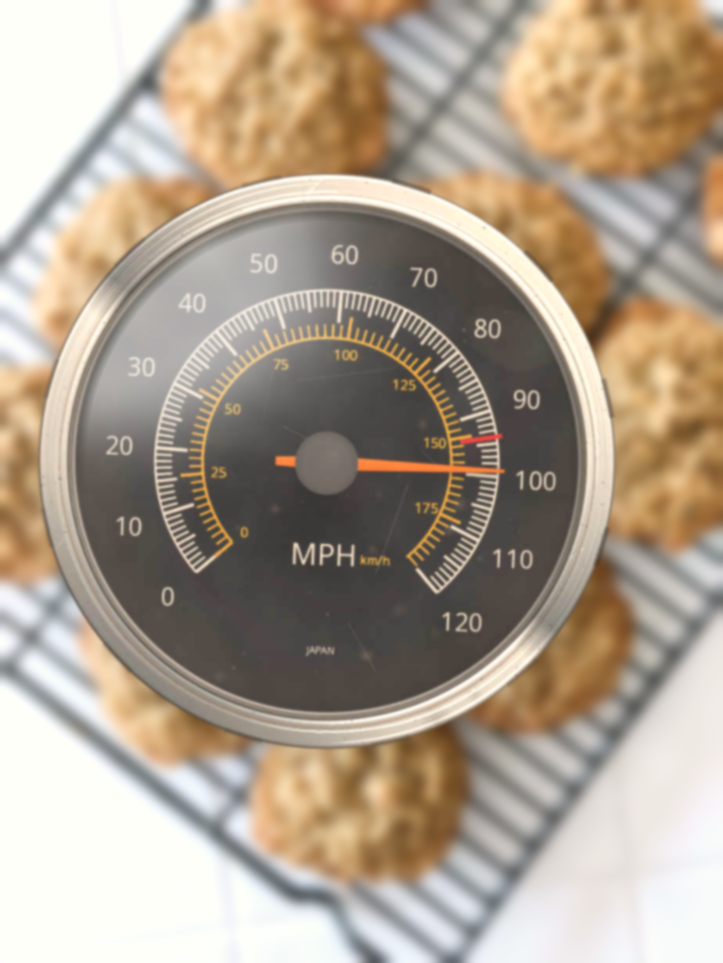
99 mph
